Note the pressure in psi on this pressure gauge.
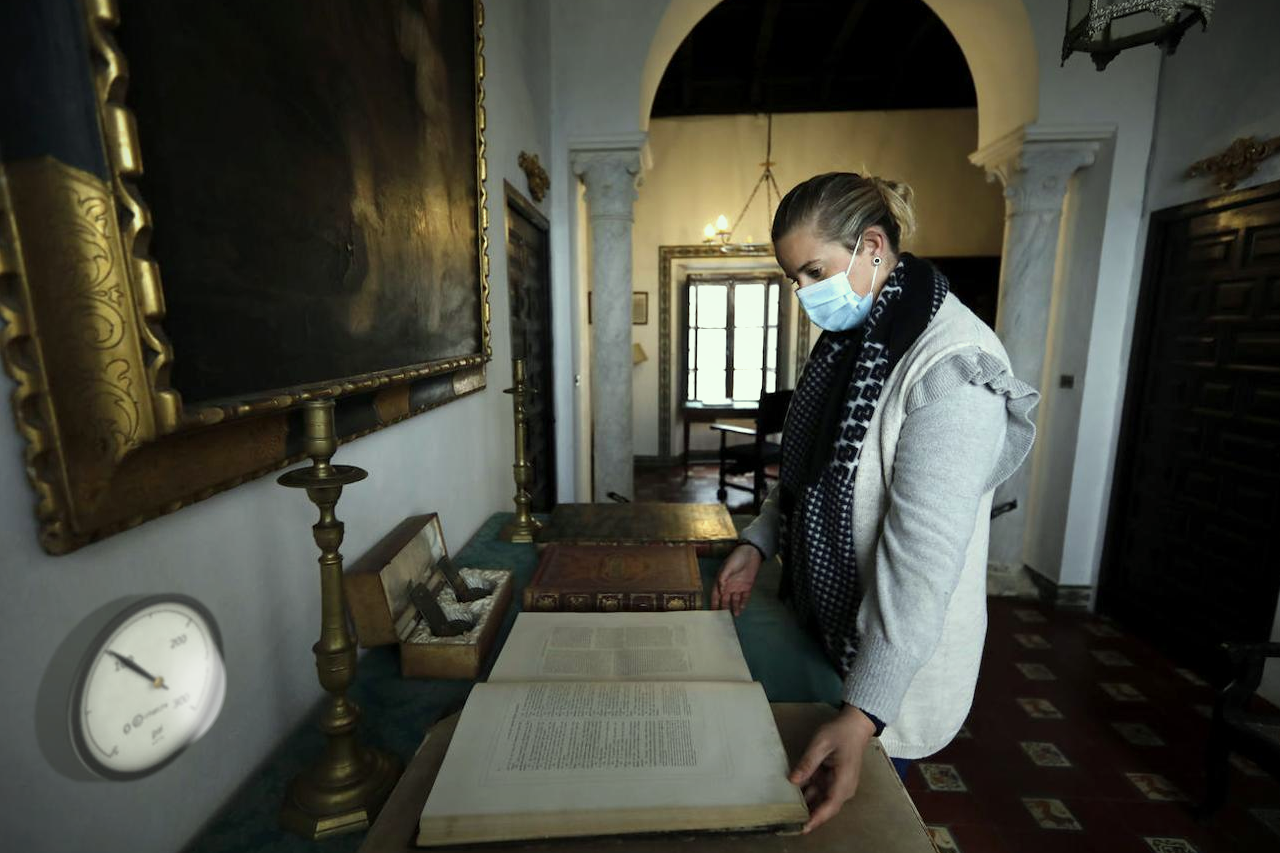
100 psi
